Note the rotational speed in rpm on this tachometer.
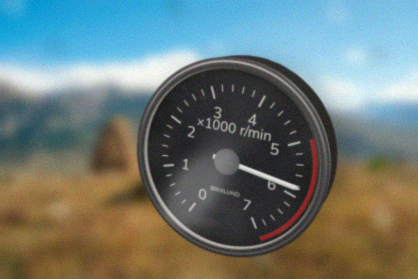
5800 rpm
